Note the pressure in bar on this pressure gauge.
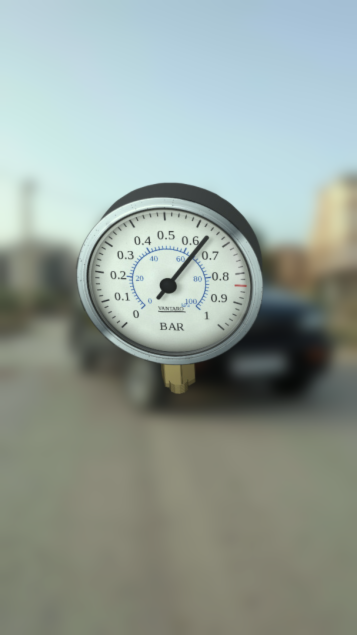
0.64 bar
